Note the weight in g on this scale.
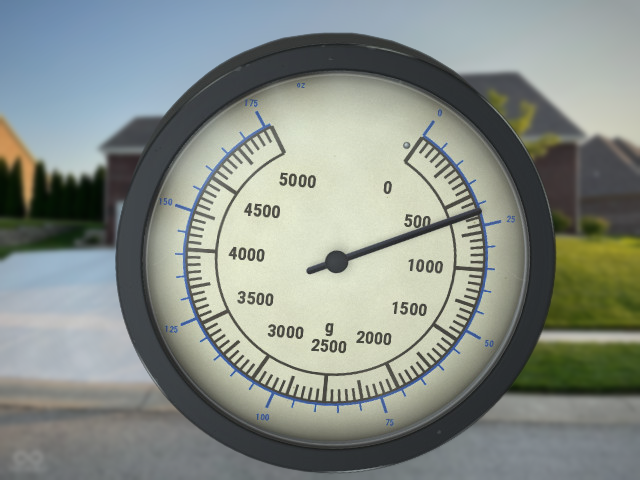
600 g
